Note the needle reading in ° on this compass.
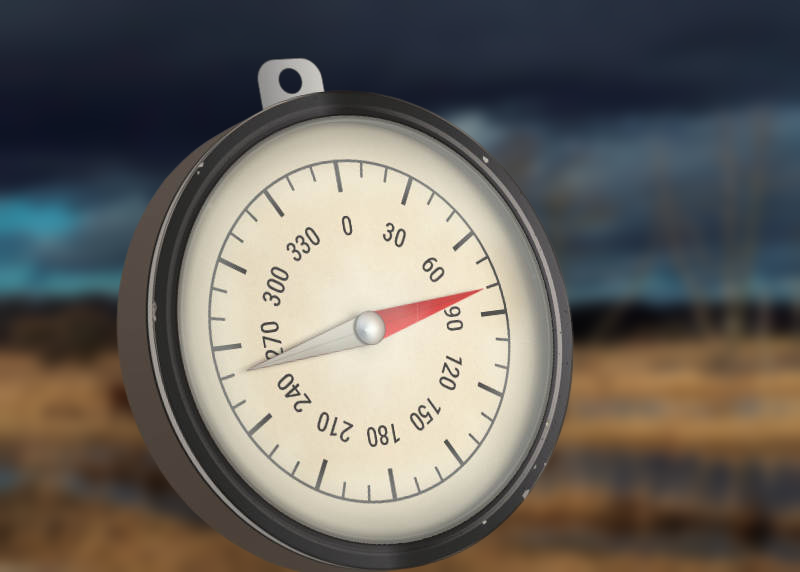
80 °
